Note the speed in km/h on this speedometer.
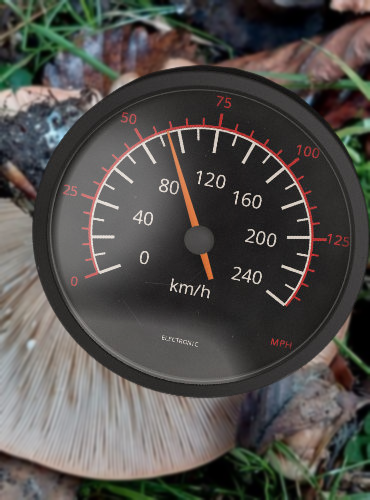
95 km/h
